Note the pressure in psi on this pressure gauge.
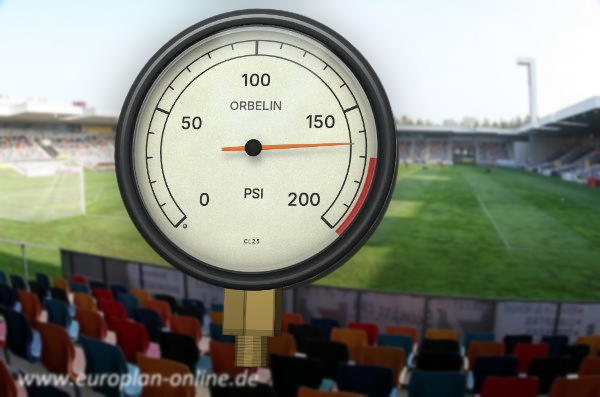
165 psi
